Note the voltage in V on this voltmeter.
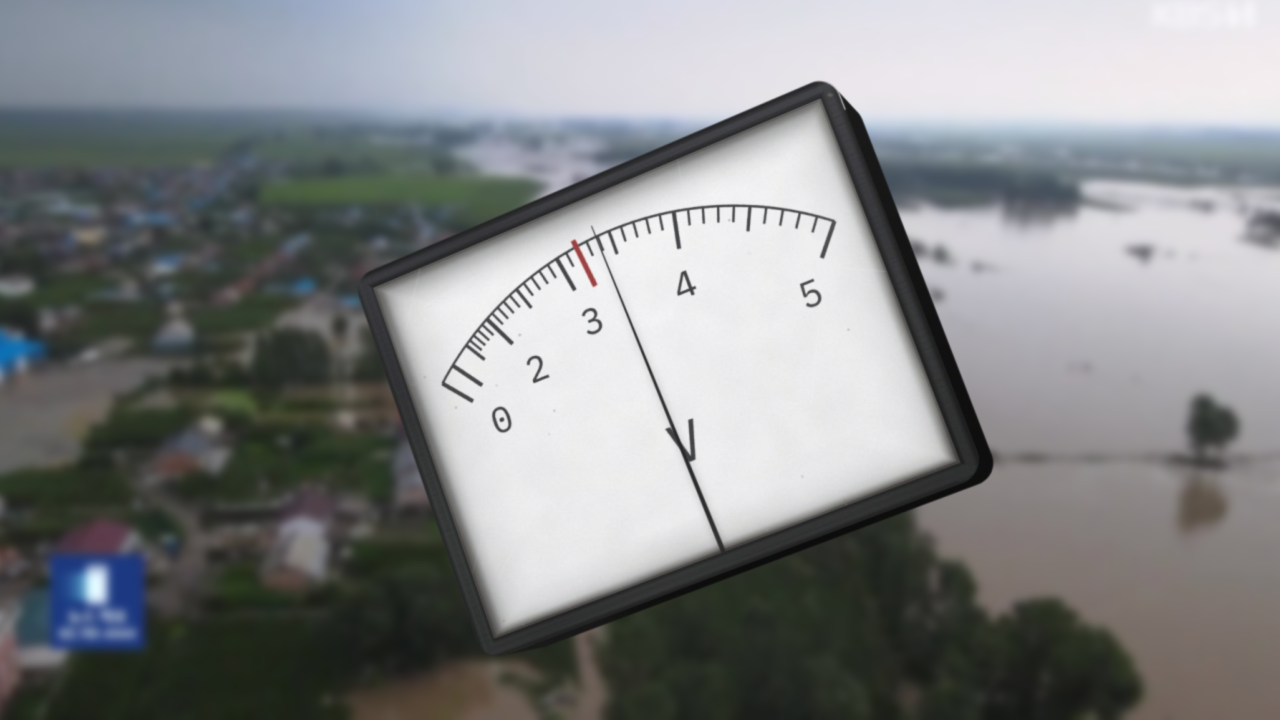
3.4 V
